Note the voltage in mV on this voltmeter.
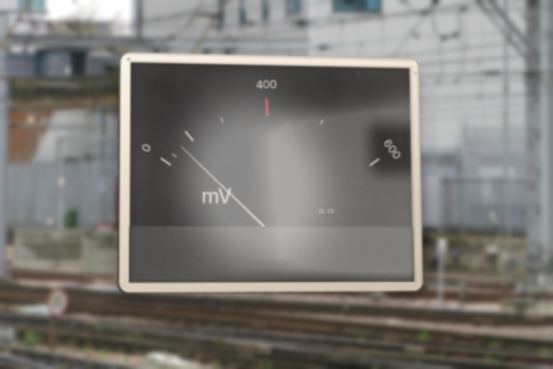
150 mV
